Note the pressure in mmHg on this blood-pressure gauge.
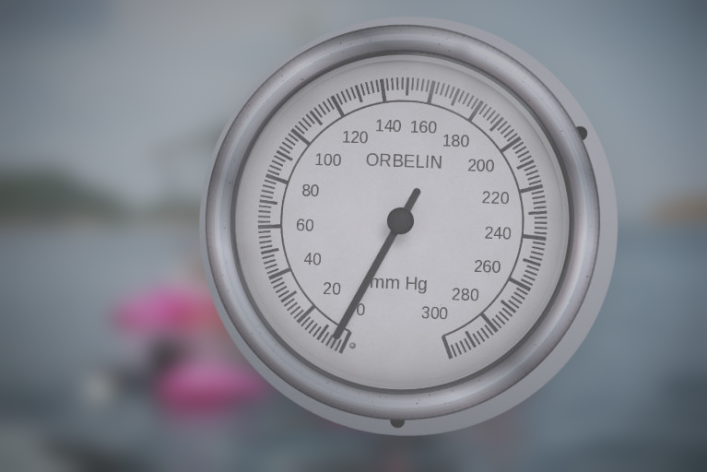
4 mmHg
